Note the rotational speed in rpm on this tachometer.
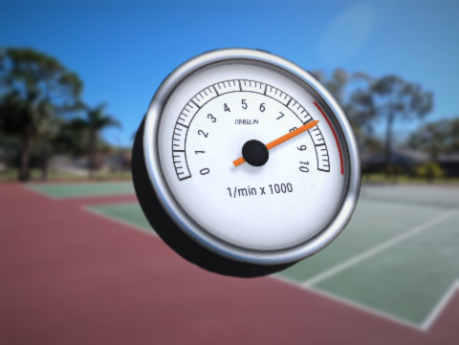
8200 rpm
